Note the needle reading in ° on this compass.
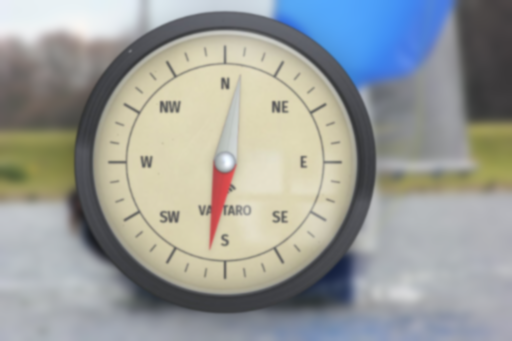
190 °
